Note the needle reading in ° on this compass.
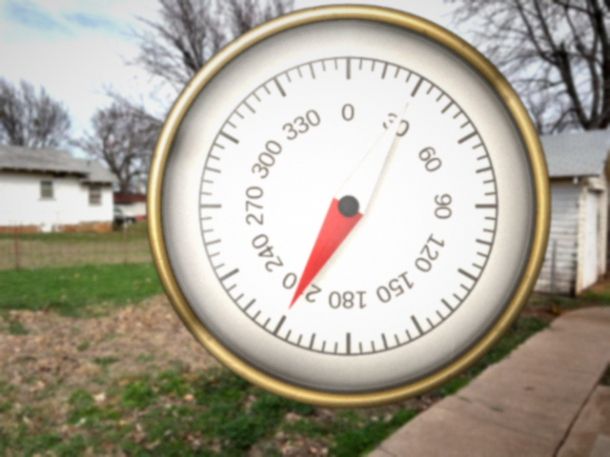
210 °
